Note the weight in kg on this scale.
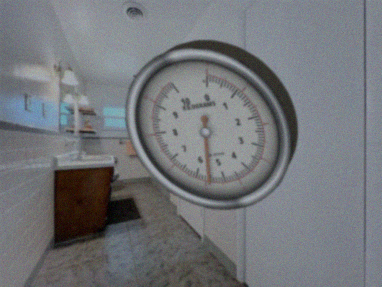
5.5 kg
